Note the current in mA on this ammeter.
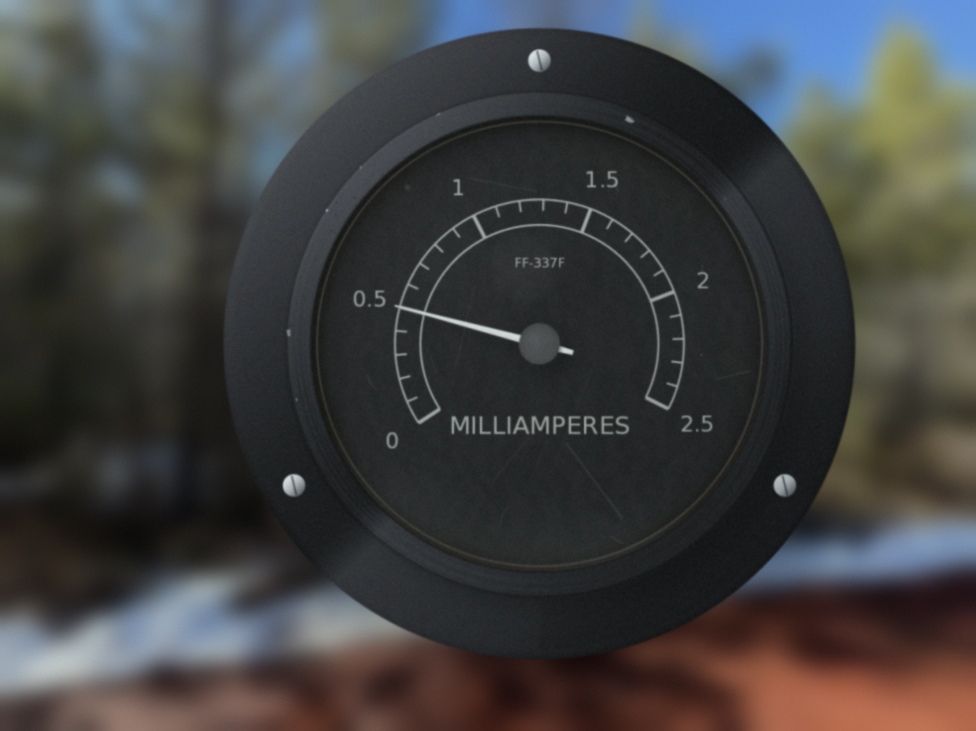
0.5 mA
